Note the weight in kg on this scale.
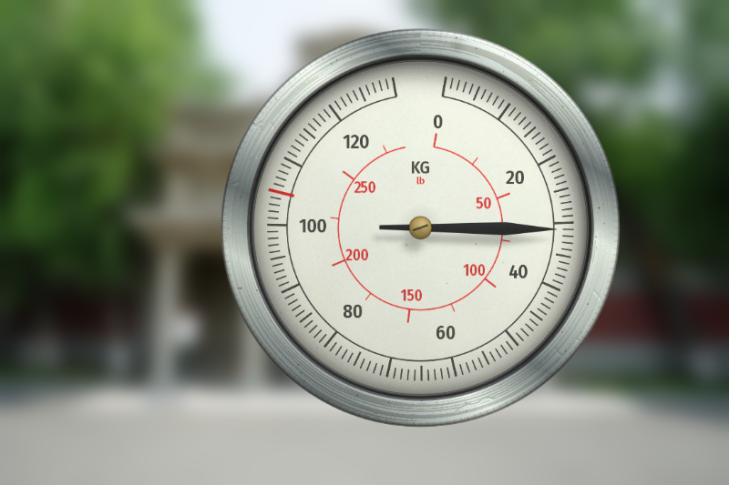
31 kg
